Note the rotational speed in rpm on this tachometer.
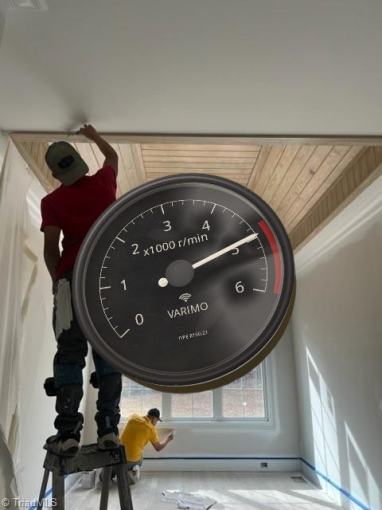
5000 rpm
